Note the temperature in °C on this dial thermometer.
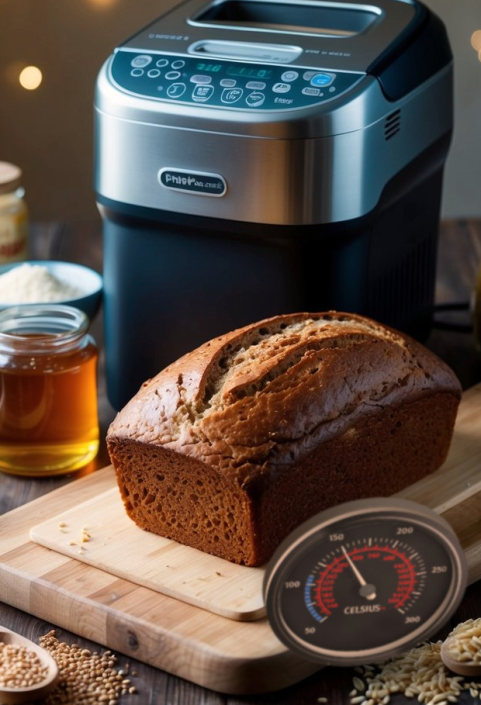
150 °C
